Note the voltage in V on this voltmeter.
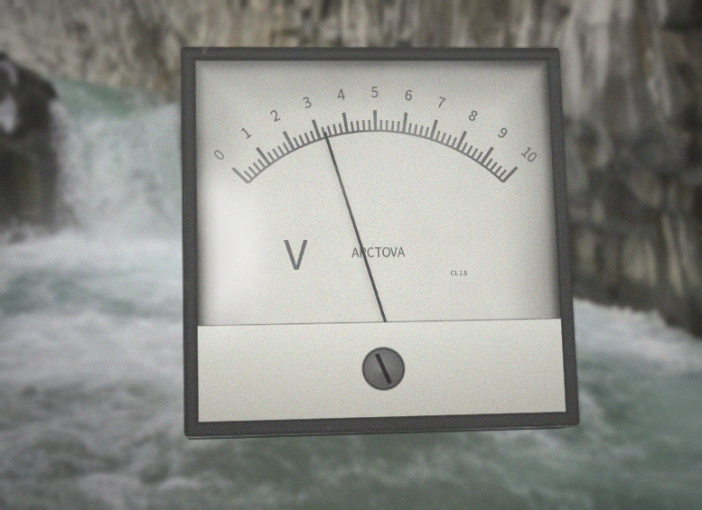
3.2 V
